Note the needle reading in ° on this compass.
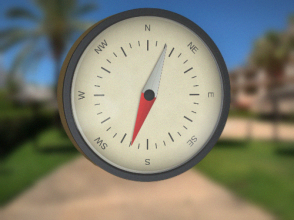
200 °
